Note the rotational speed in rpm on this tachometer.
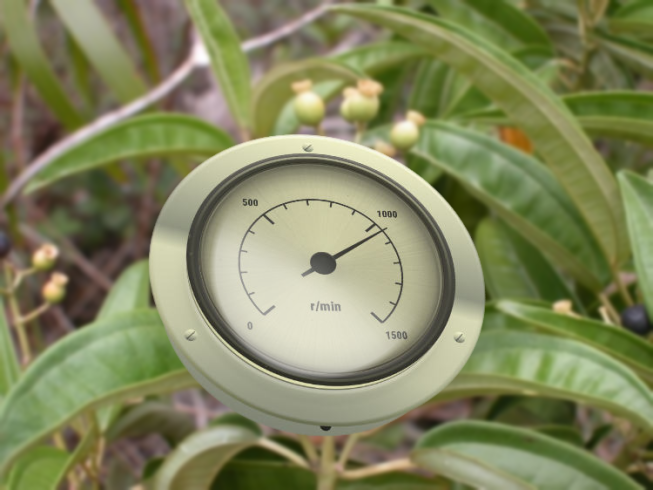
1050 rpm
